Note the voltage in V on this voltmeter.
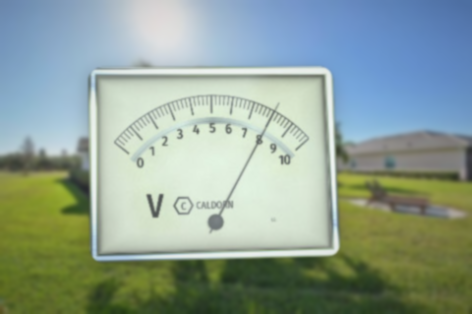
8 V
